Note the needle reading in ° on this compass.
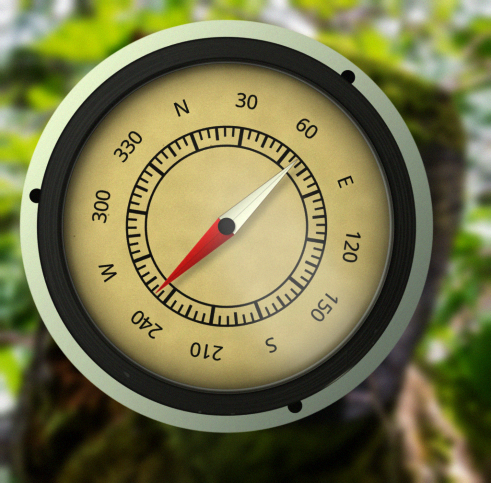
247.5 °
